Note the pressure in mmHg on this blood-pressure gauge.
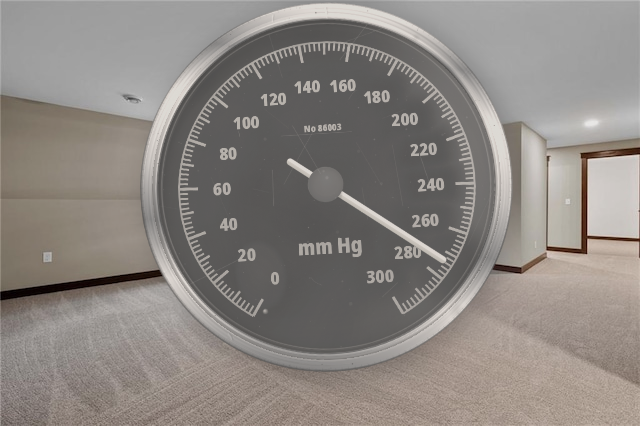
274 mmHg
